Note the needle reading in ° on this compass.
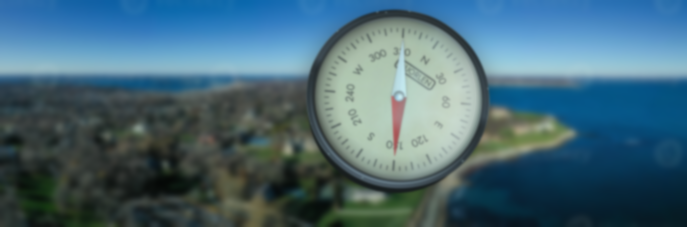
150 °
